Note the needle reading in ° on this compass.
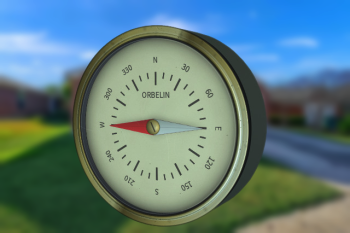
270 °
